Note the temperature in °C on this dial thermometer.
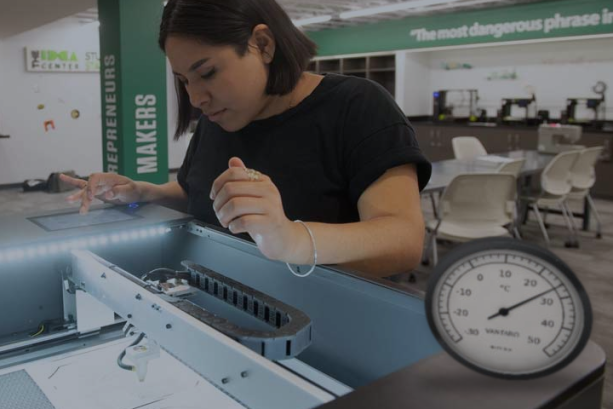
26 °C
